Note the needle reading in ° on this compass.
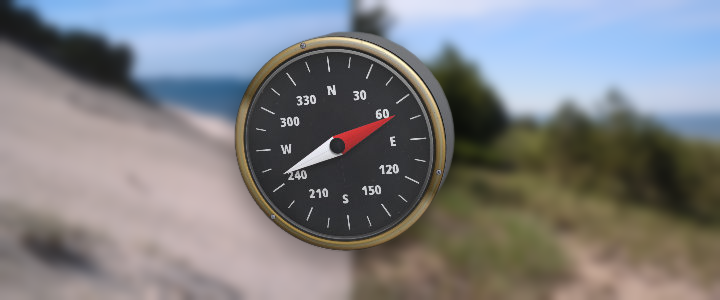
67.5 °
